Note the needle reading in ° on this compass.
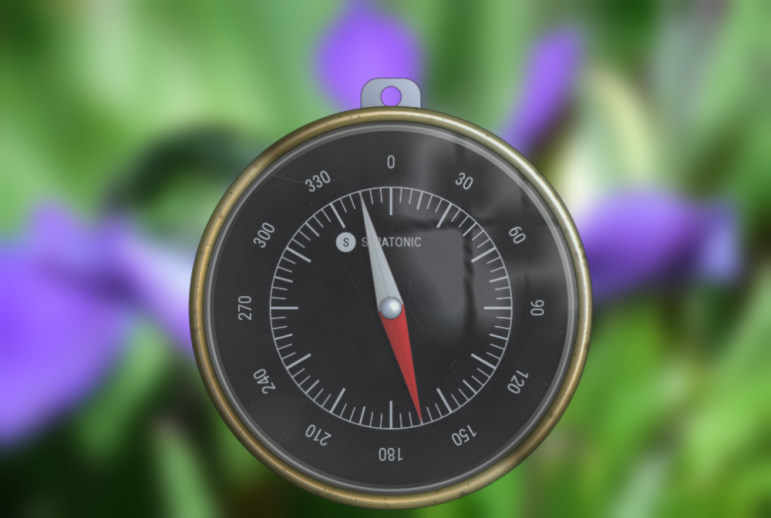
165 °
